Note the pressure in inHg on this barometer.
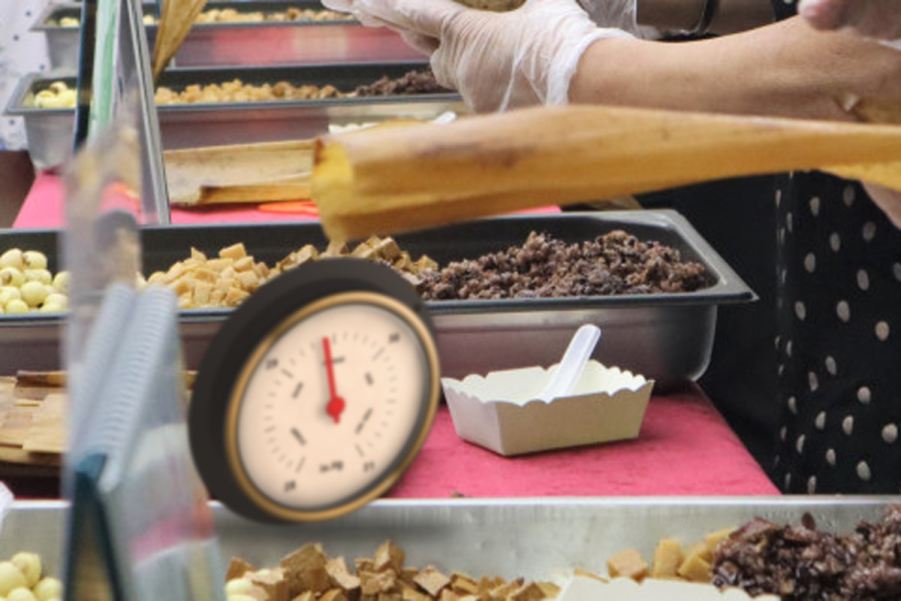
29.4 inHg
